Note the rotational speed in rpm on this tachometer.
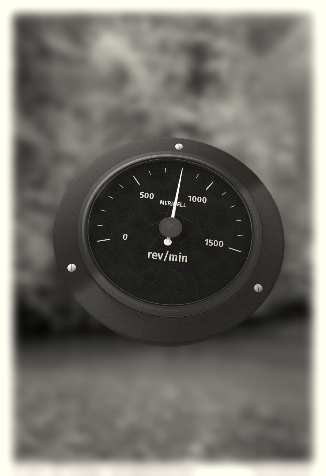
800 rpm
